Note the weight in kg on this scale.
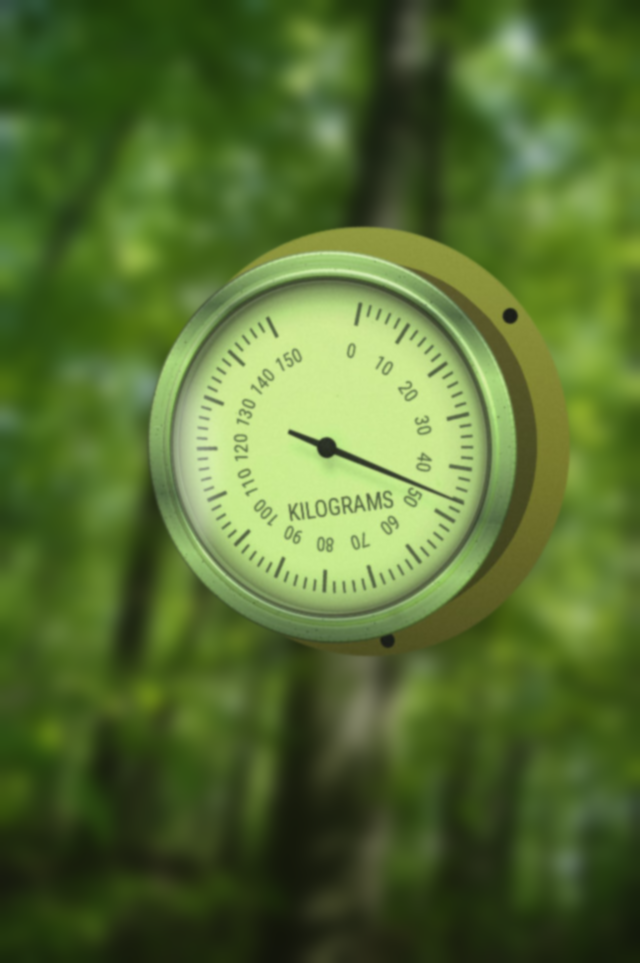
46 kg
